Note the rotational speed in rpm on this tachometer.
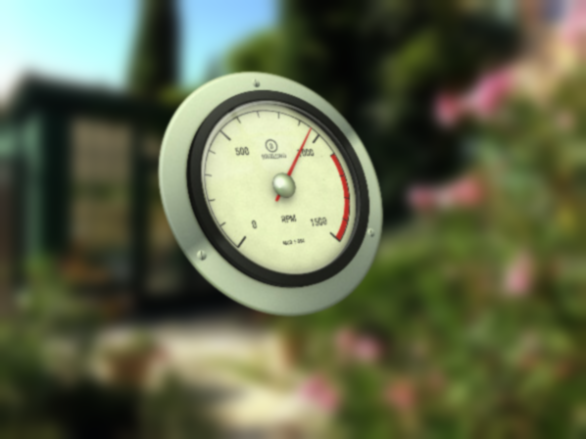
950 rpm
